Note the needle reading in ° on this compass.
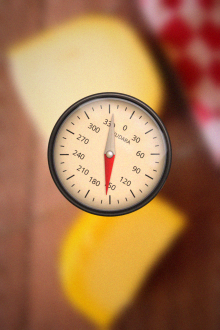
155 °
